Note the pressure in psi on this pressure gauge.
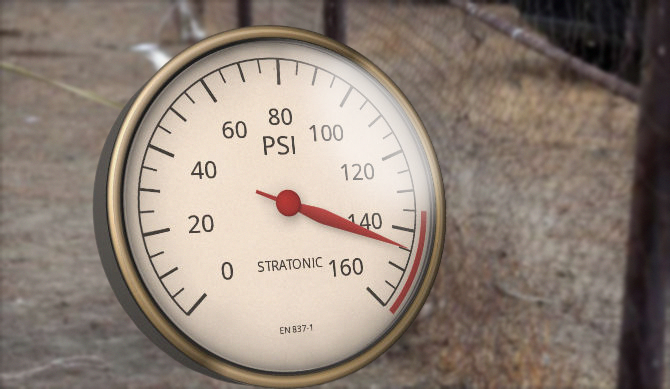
145 psi
